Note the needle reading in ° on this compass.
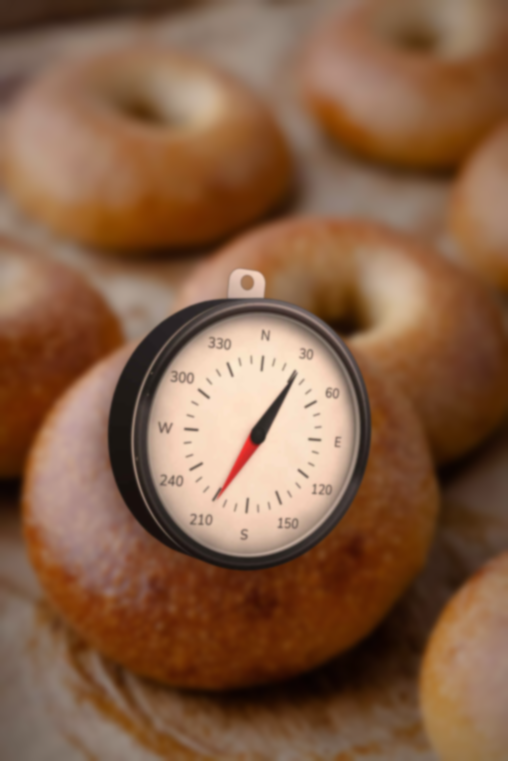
210 °
